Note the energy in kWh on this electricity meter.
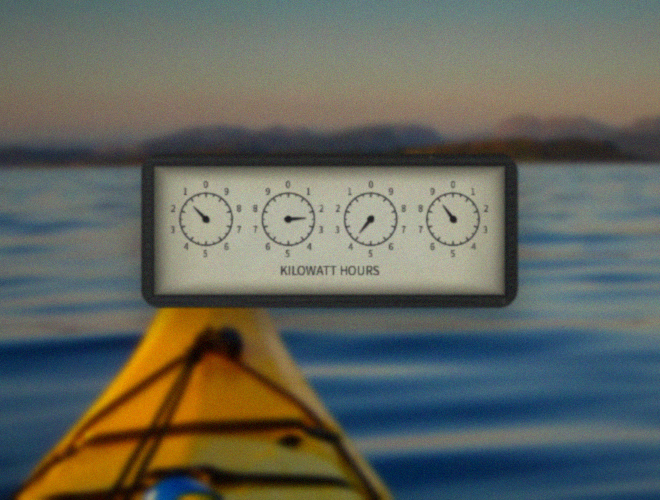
1239 kWh
